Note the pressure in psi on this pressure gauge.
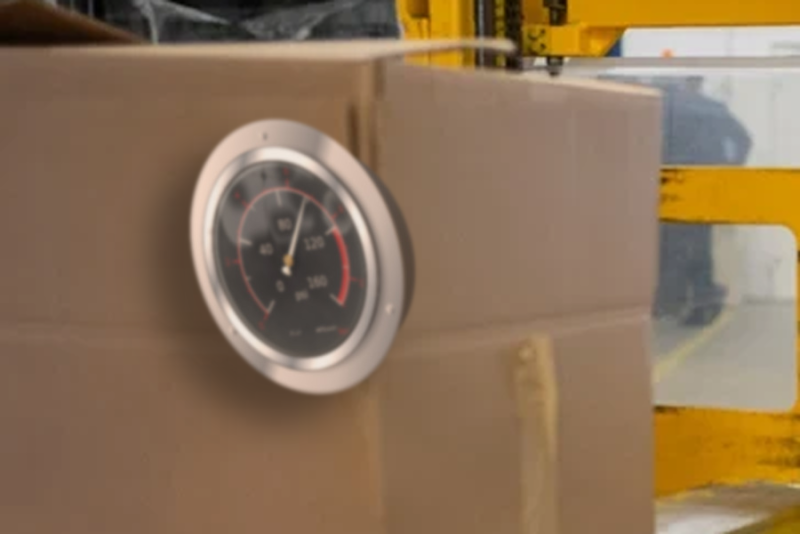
100 psi
